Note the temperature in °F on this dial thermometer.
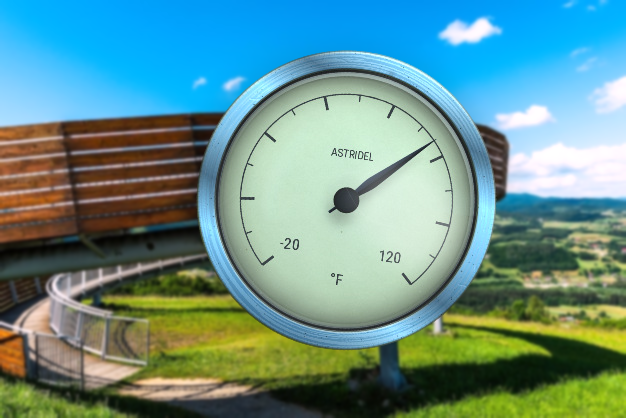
75 °F
